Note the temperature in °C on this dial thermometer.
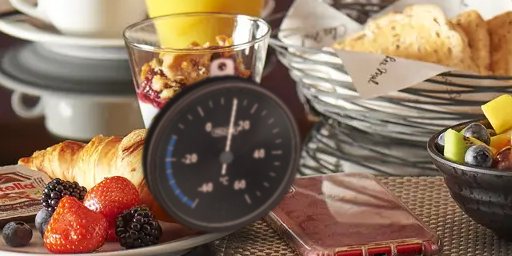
12 °C
